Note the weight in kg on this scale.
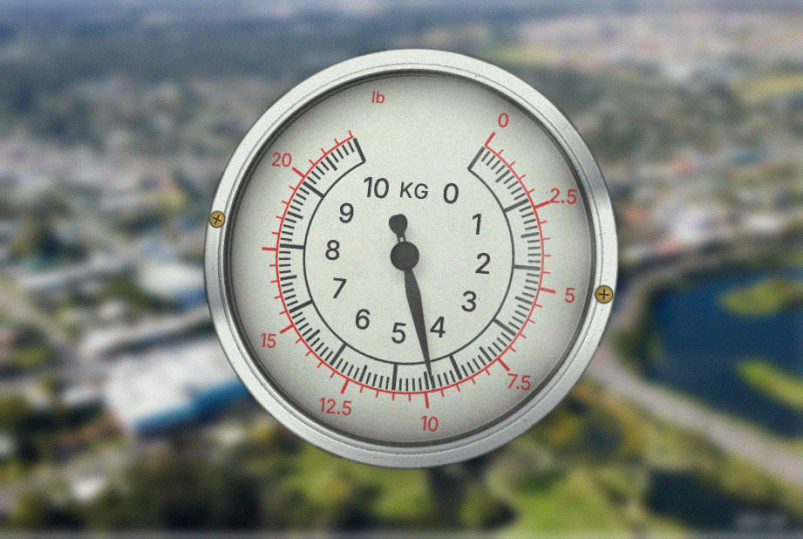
4.4 kg
